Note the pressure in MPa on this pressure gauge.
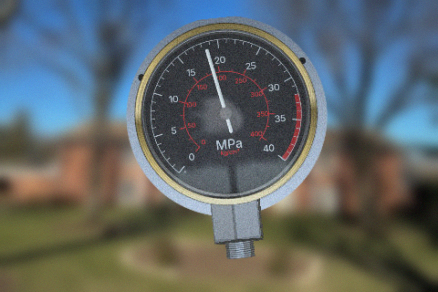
18.5 MPa
